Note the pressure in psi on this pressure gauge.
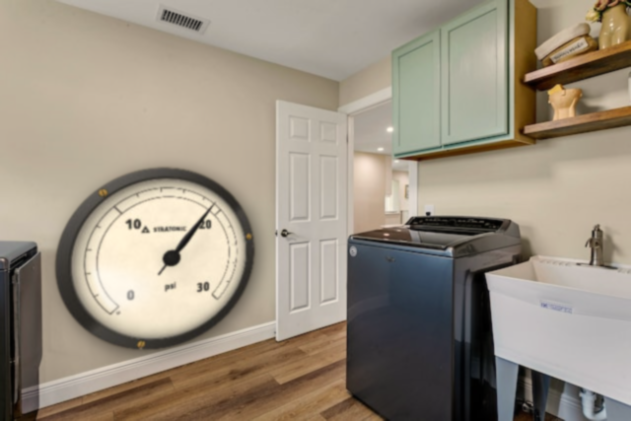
19 psi
